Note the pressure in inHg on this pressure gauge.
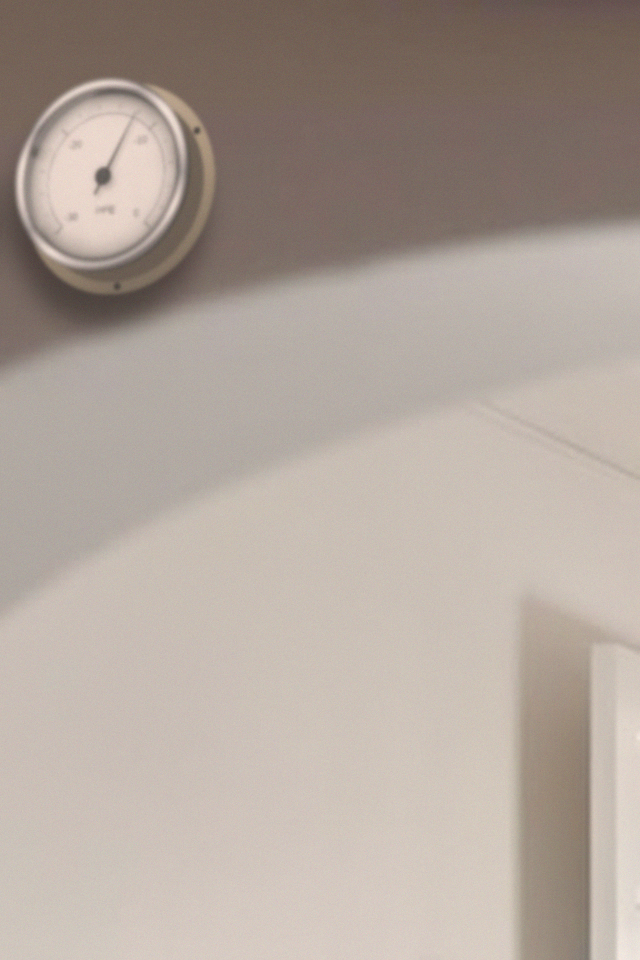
-12 inHg
